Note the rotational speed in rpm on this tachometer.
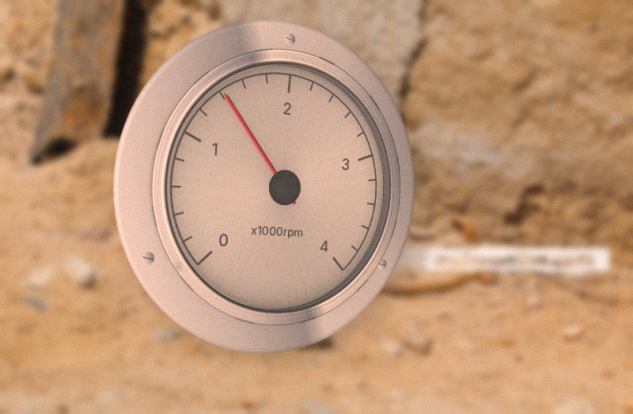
1400 rpm
